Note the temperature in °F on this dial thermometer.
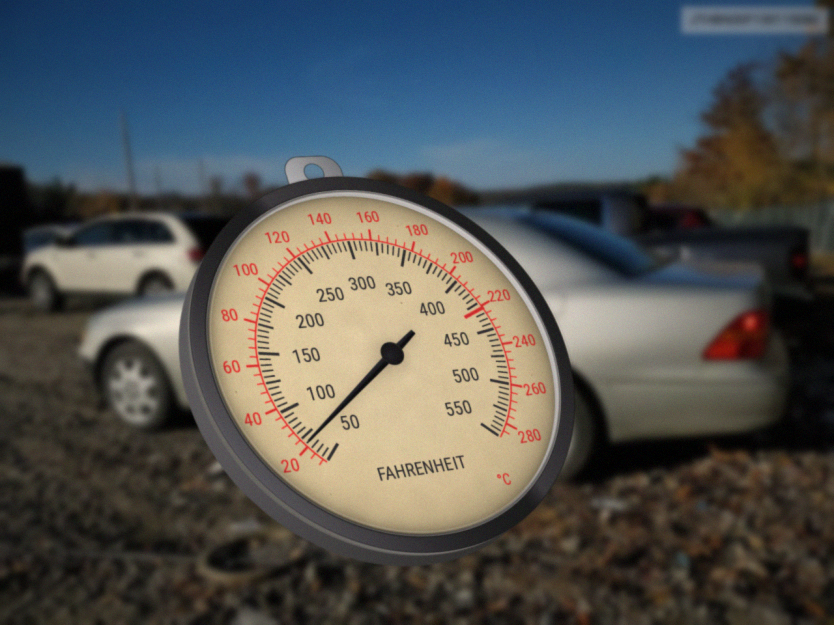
70 °F
